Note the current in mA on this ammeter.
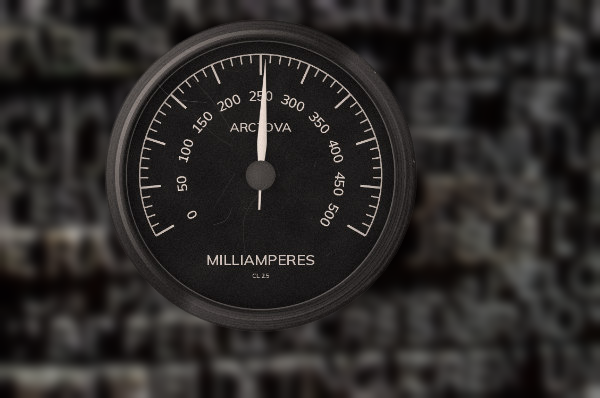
255 mA
